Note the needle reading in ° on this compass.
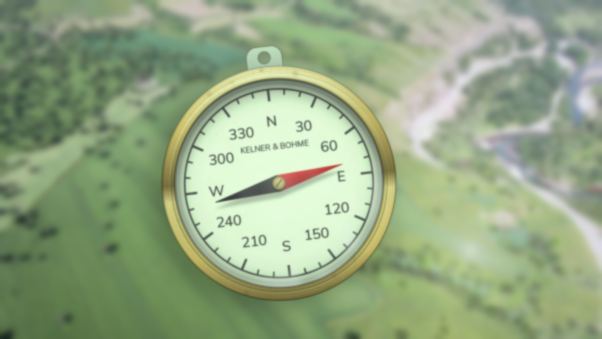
80 °
